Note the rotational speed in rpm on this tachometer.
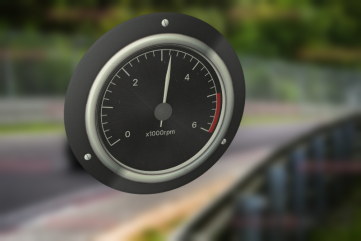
3200 rpm
